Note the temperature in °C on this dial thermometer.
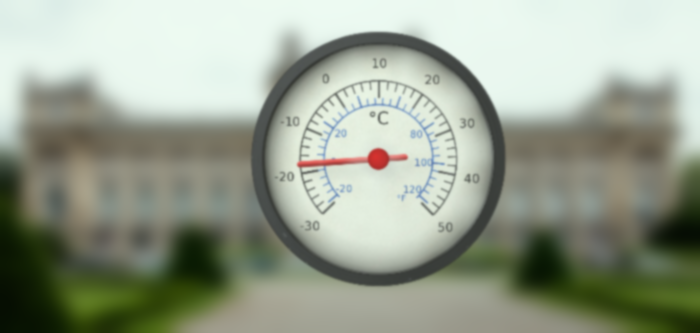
-18 °C
